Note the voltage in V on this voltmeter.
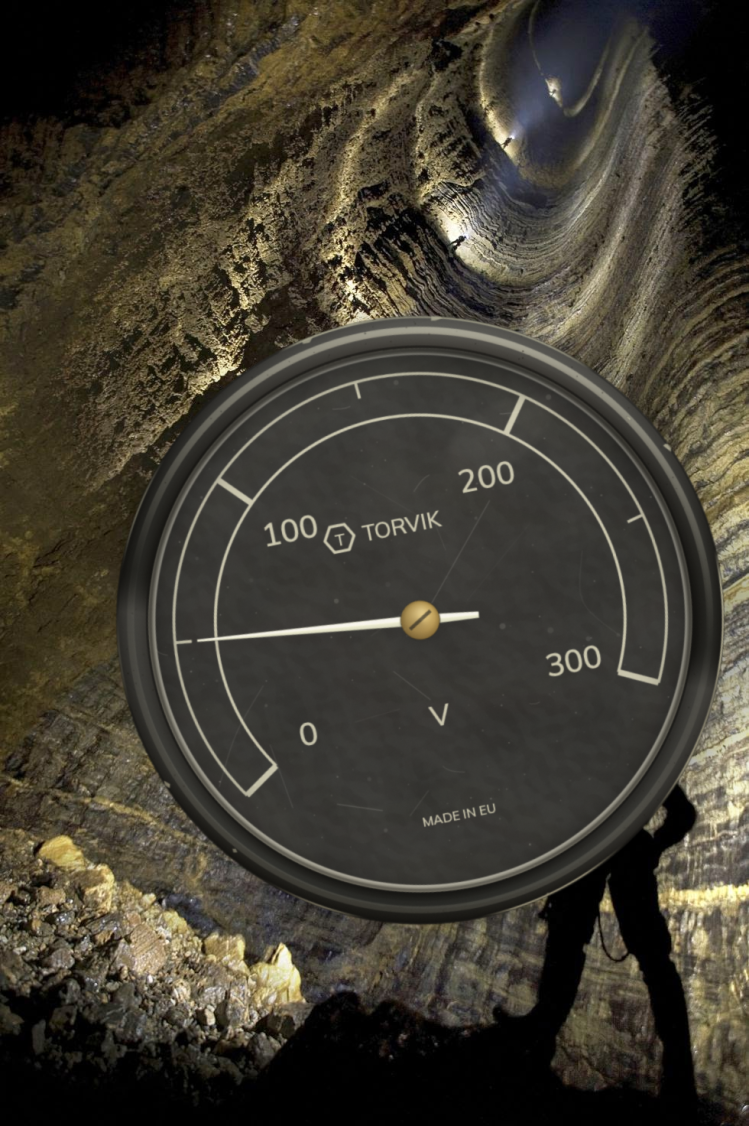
50 V
